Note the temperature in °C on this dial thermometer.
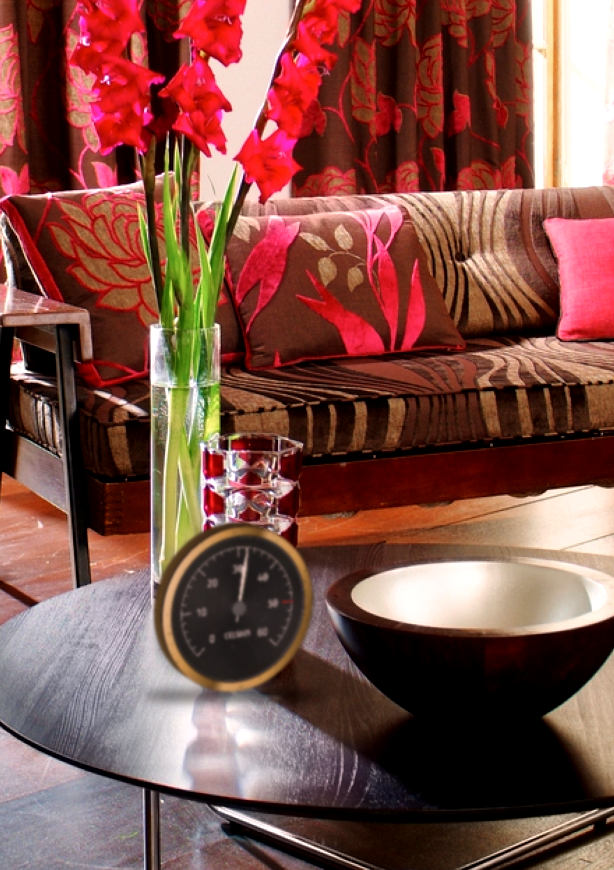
32 °C
